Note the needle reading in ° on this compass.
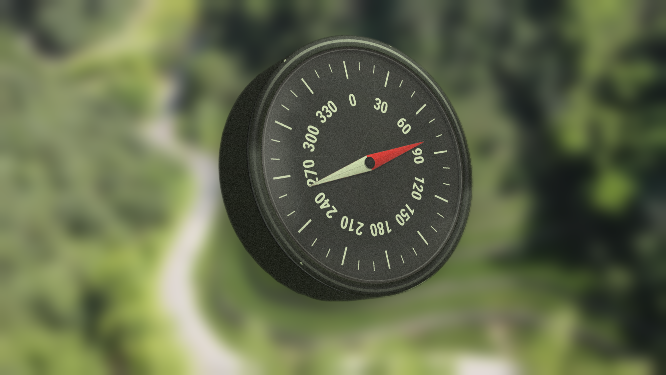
80 °
